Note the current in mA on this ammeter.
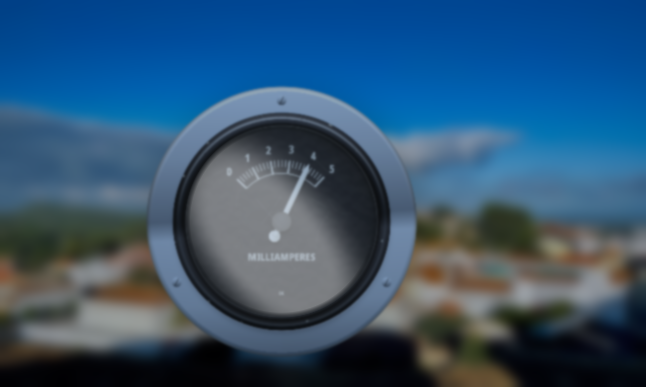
4 mA
